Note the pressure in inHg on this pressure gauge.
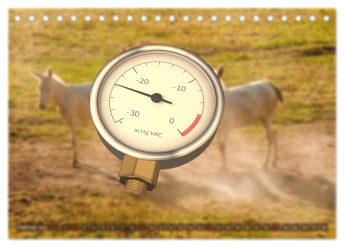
-24 inHg
